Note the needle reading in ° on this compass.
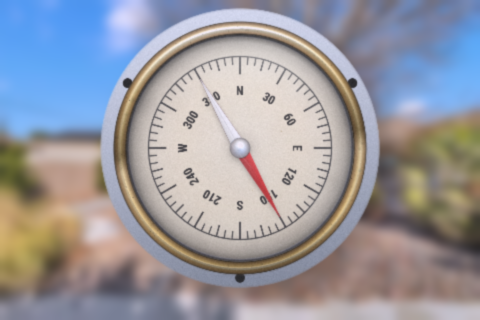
150 °
